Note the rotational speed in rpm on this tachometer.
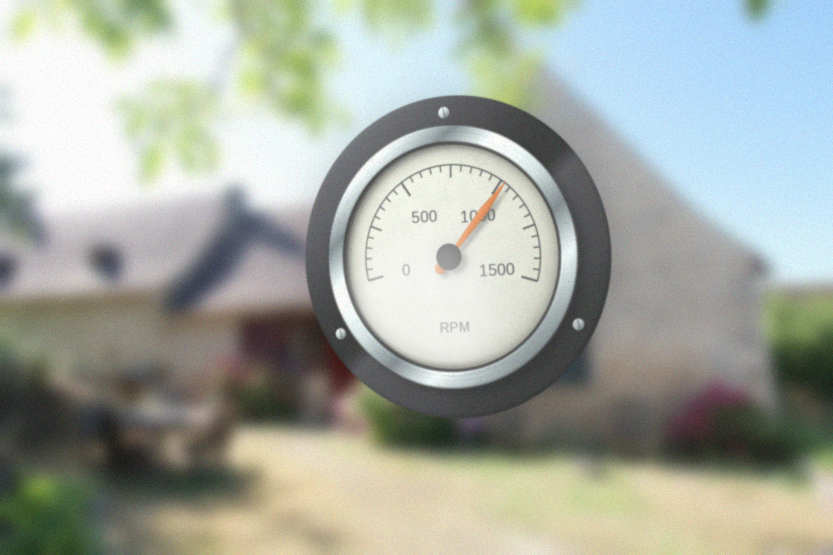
1025 rpm
